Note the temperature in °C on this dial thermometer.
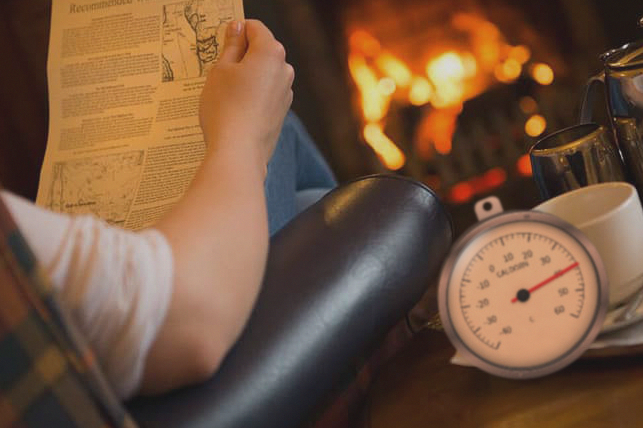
40 °C
